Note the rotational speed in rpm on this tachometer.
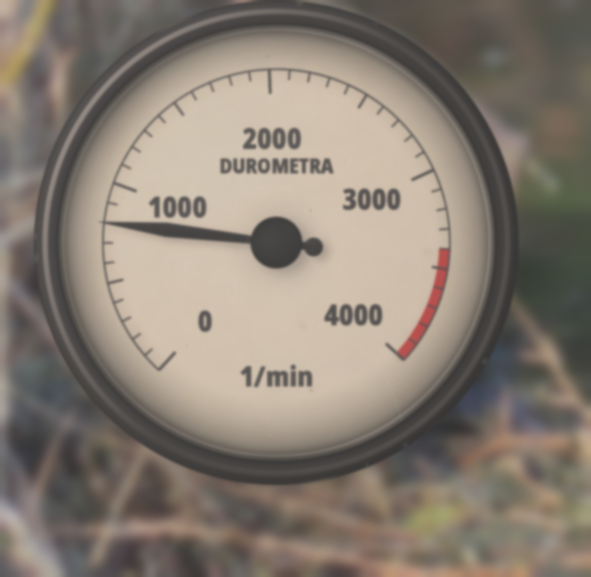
800 rpm
